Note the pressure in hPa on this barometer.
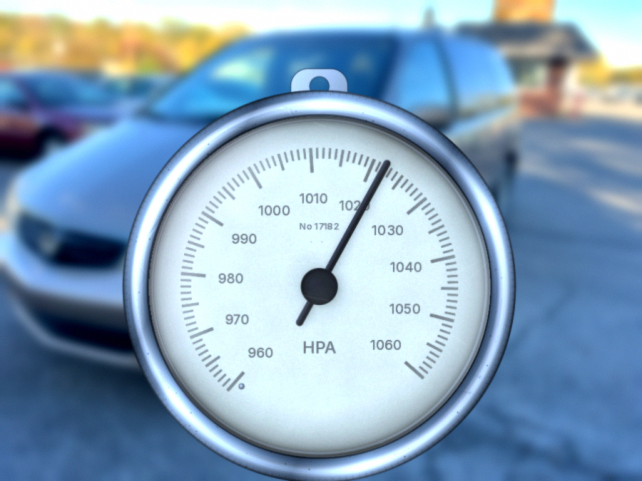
1022 hPa
